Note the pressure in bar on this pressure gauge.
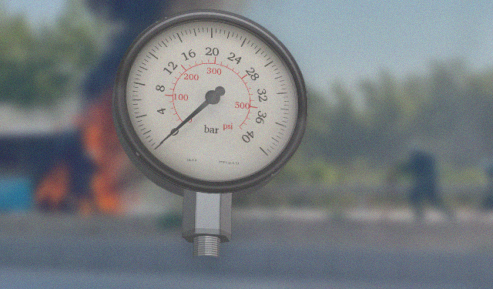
0 bar
